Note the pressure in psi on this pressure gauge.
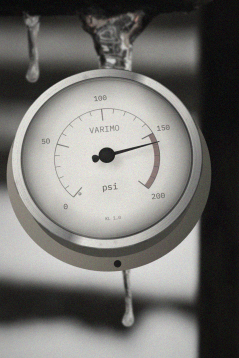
160 psi
